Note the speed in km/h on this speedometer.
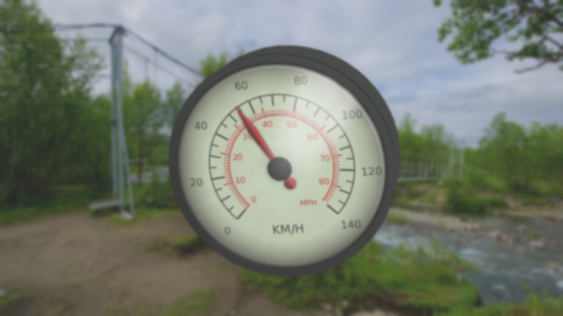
55 km/h
